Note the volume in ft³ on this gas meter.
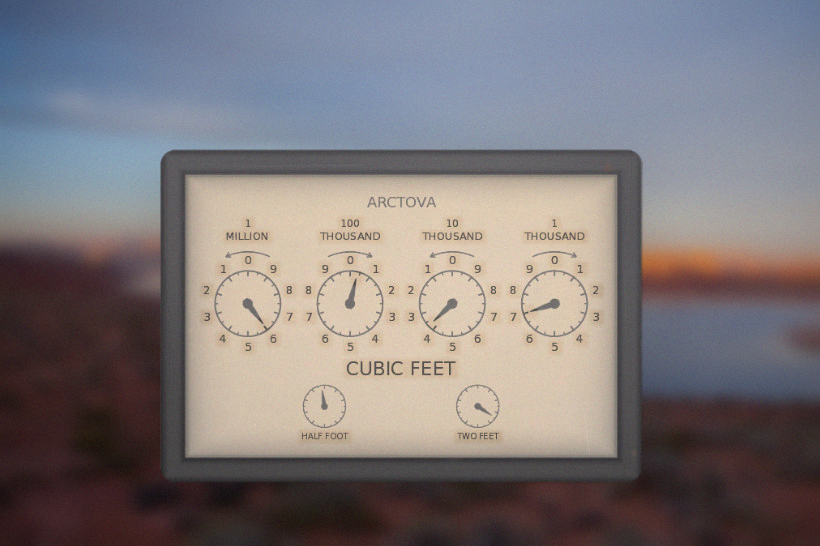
603700 ft³
